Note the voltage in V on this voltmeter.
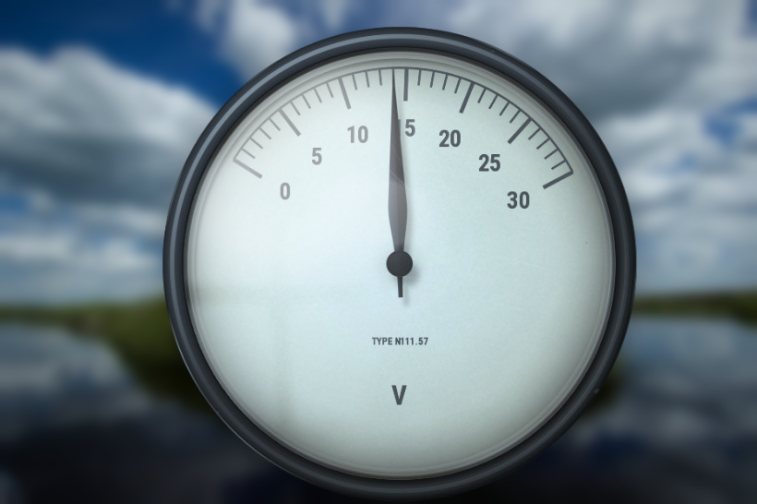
14 V
